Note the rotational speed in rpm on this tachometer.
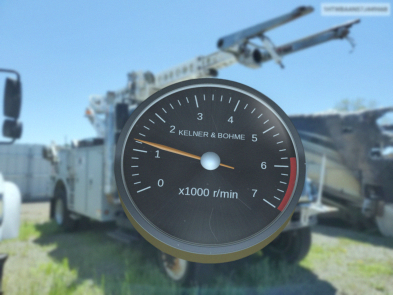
1200 rpm
